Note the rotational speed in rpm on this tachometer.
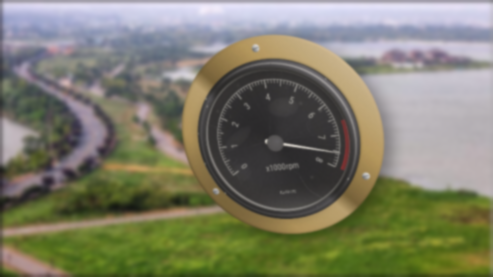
7500 rpm
